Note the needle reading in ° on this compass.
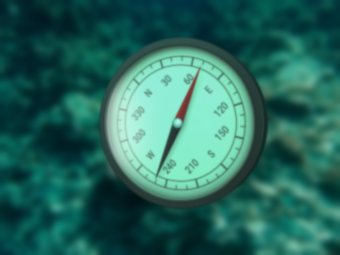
70 °
